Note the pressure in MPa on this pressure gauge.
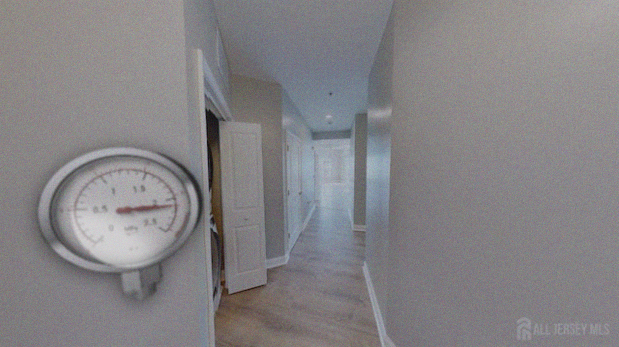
2.1 MPa
